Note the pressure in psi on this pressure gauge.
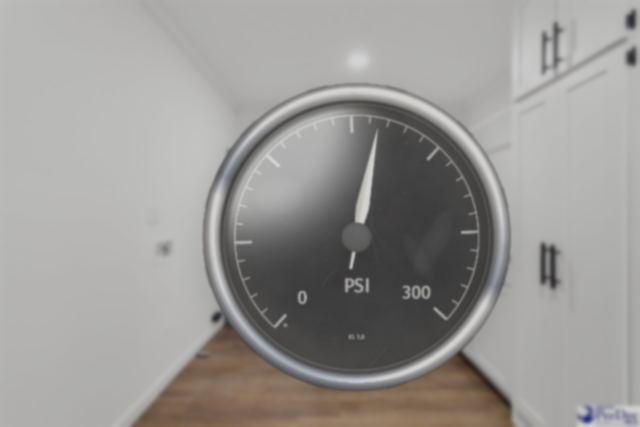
165 psi
